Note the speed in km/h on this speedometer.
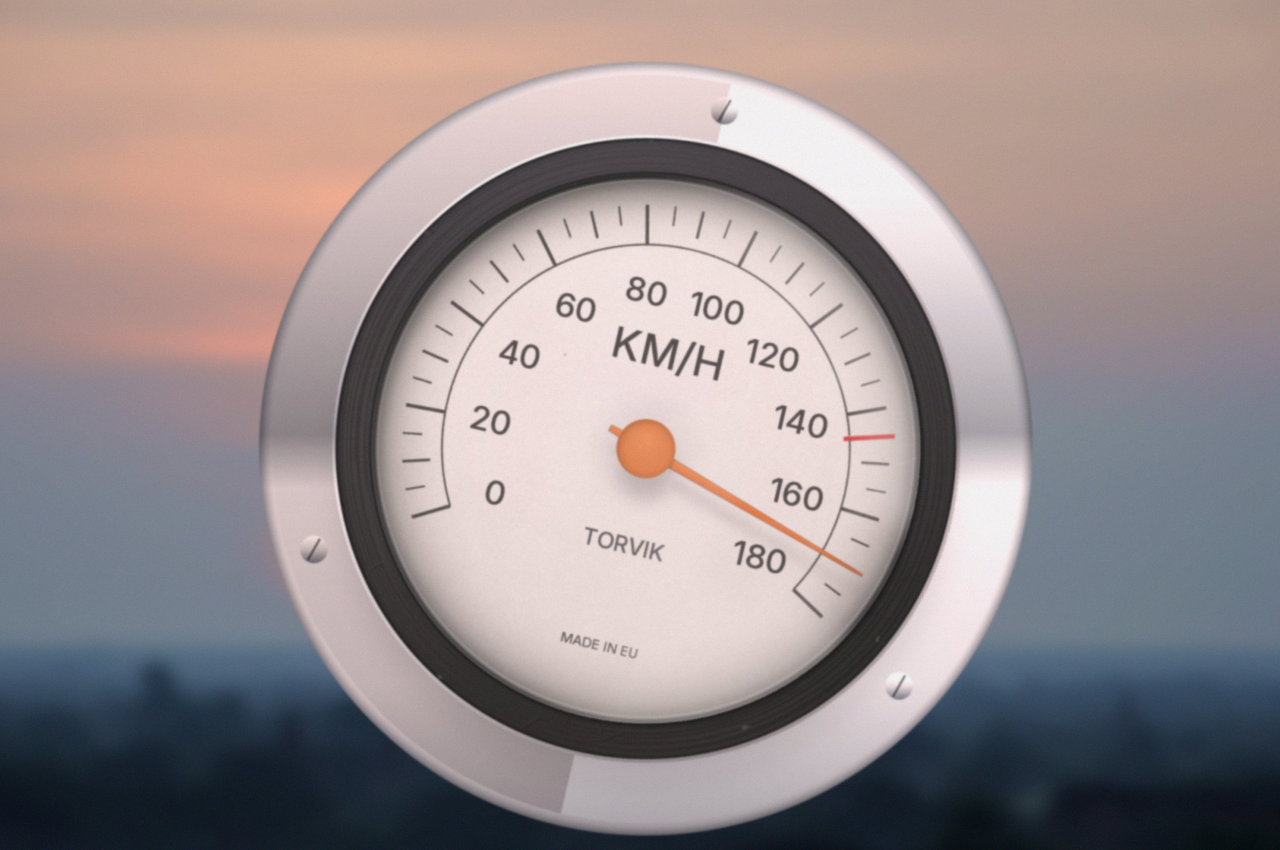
170 km/h
